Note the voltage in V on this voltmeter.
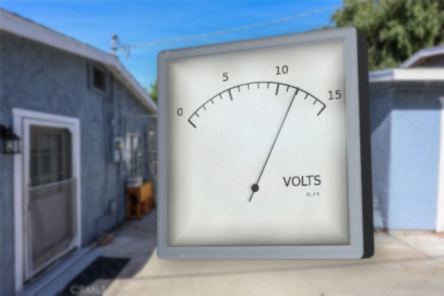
12 V
